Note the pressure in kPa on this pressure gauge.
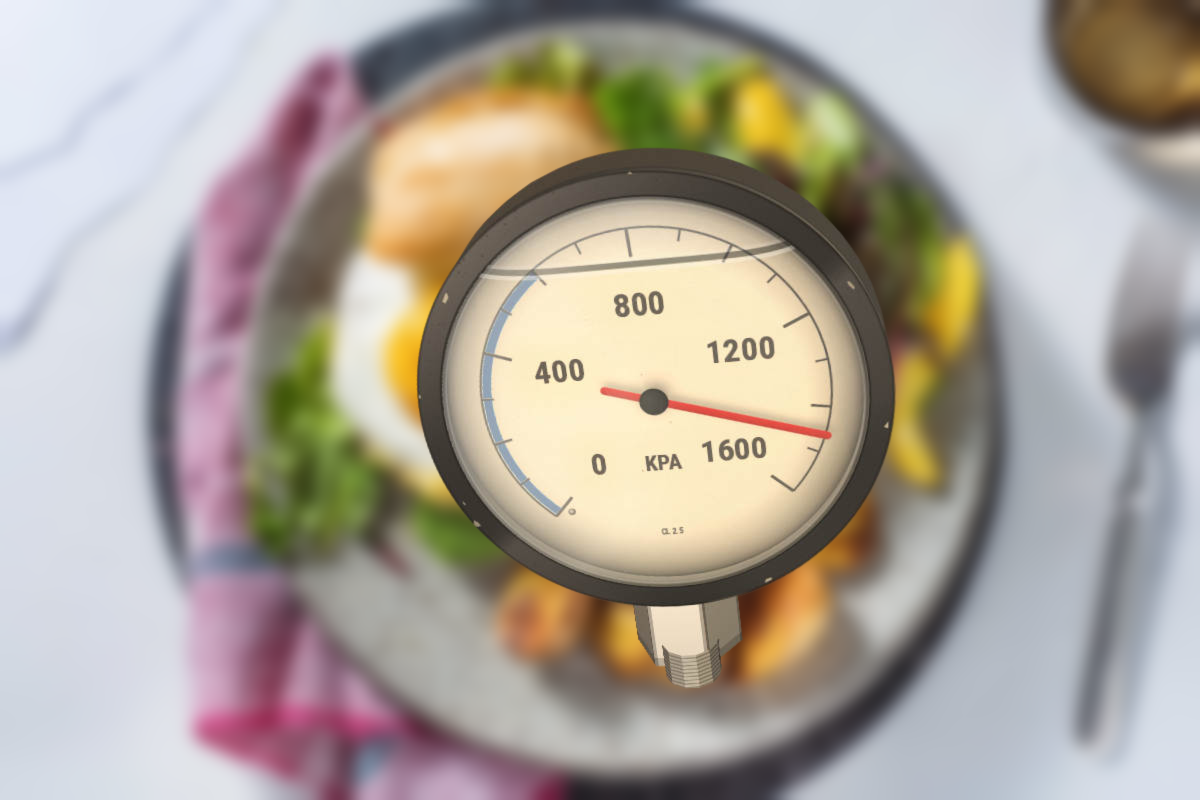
1450 kPa
